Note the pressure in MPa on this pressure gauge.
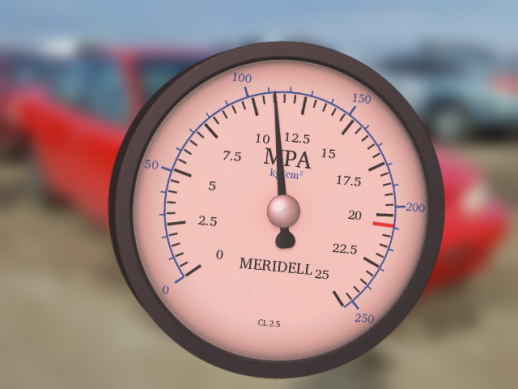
11 MPa
